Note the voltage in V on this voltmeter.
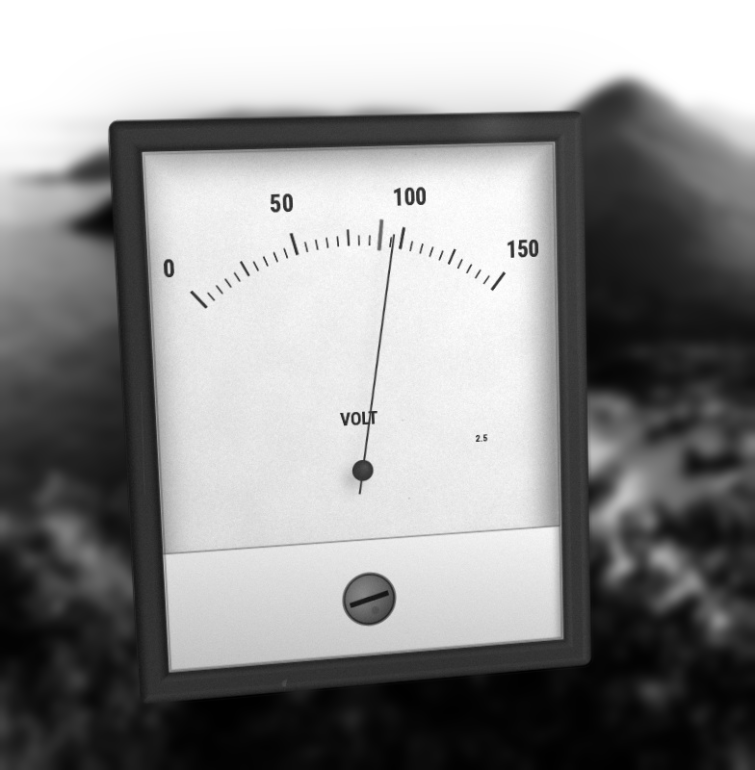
95 V
